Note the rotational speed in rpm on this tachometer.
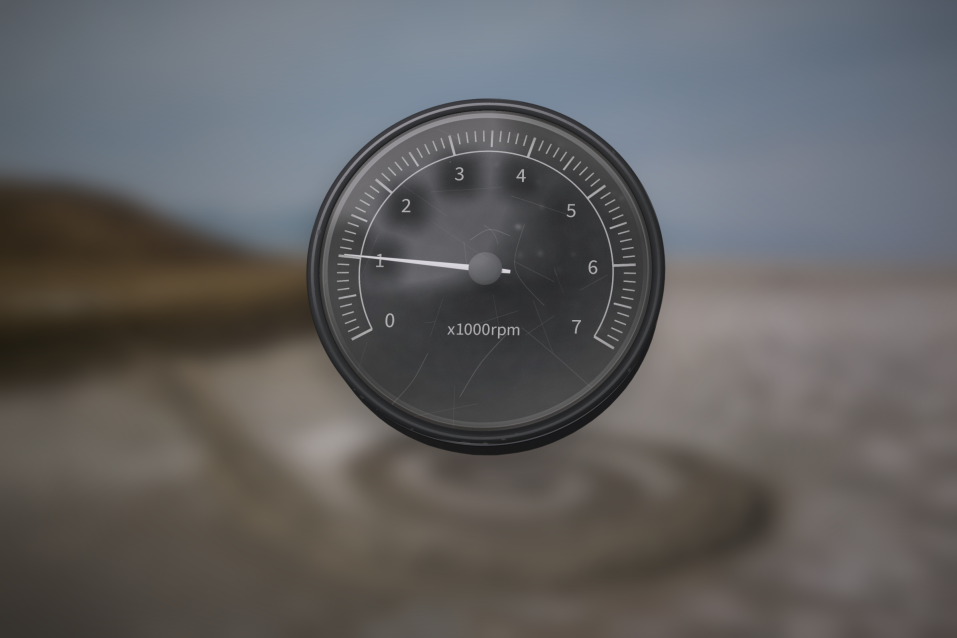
1000 rpm
